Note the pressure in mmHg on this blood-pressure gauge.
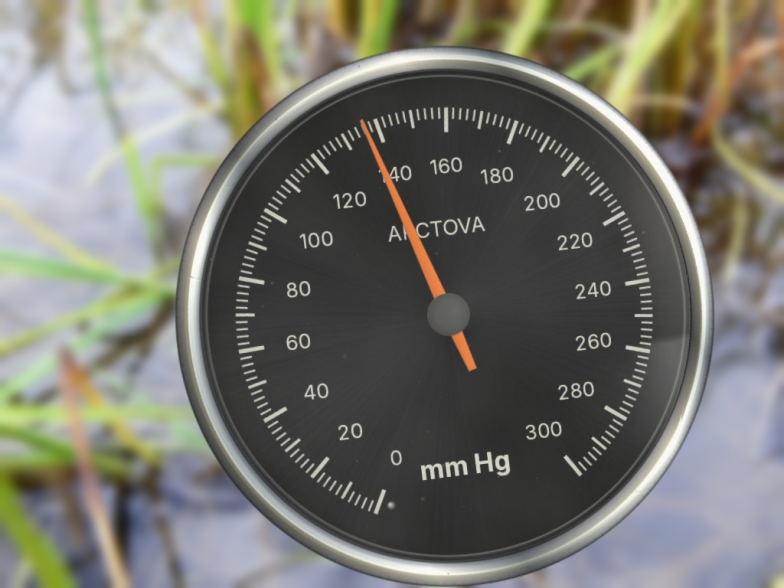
136 mmHg
